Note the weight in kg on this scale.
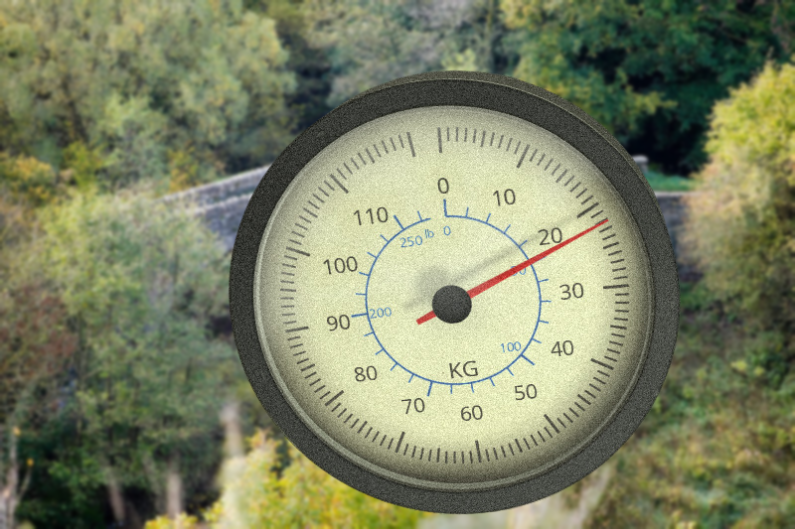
22 kg
